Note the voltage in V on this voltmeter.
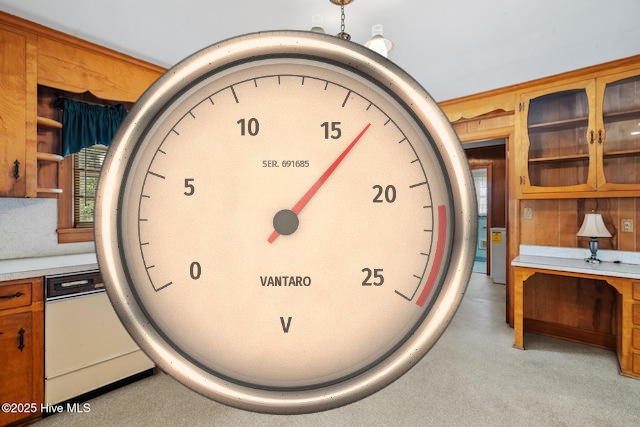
16.5 V
